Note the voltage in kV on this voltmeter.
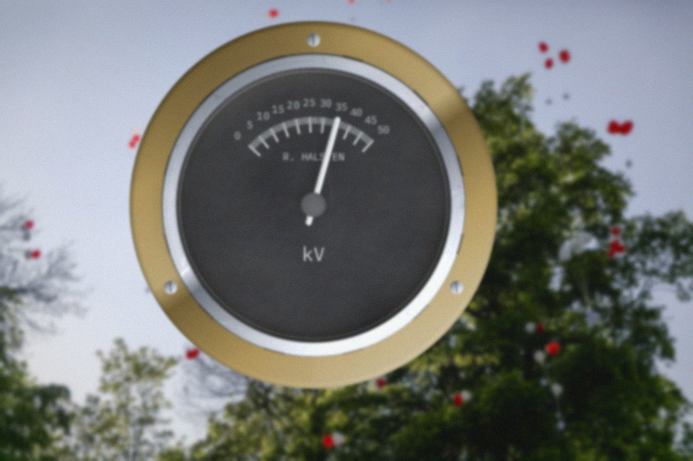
35 kV
